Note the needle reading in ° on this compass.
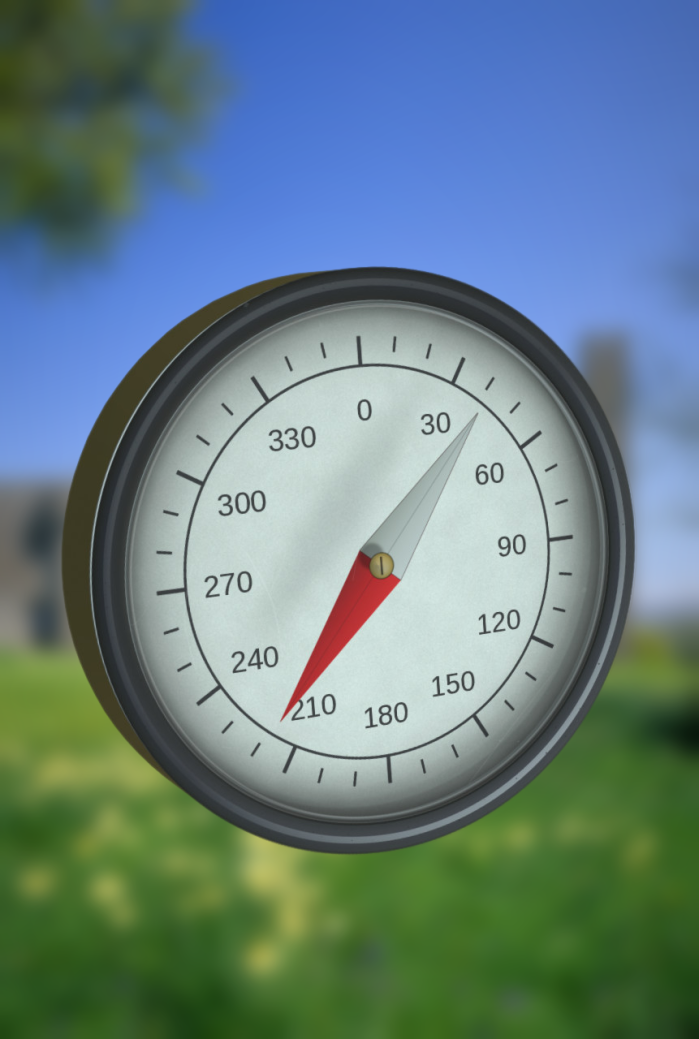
220 °
